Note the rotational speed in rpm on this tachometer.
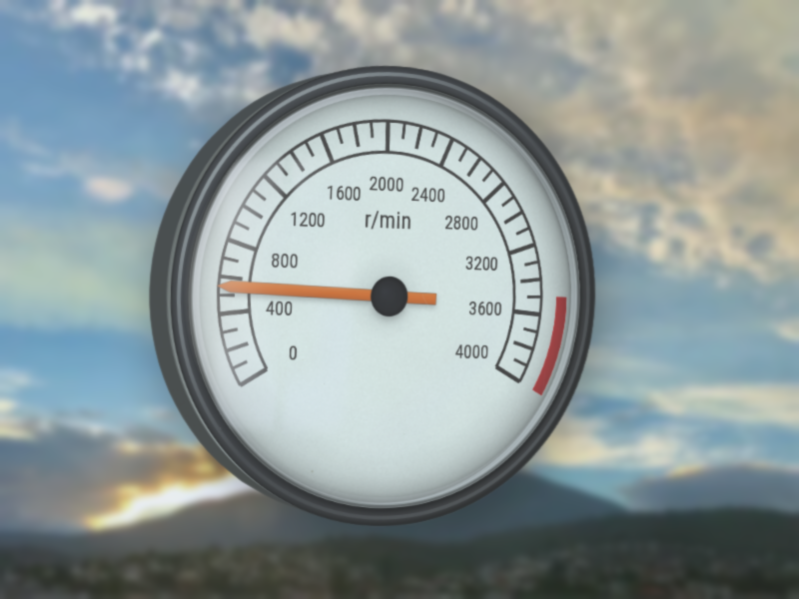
550 rpm
